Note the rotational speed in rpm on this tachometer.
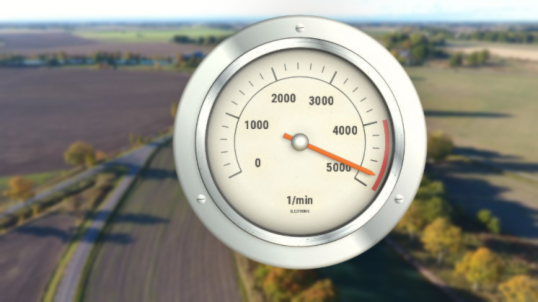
4800 rpm
